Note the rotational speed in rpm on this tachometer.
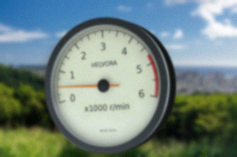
500 rpm
